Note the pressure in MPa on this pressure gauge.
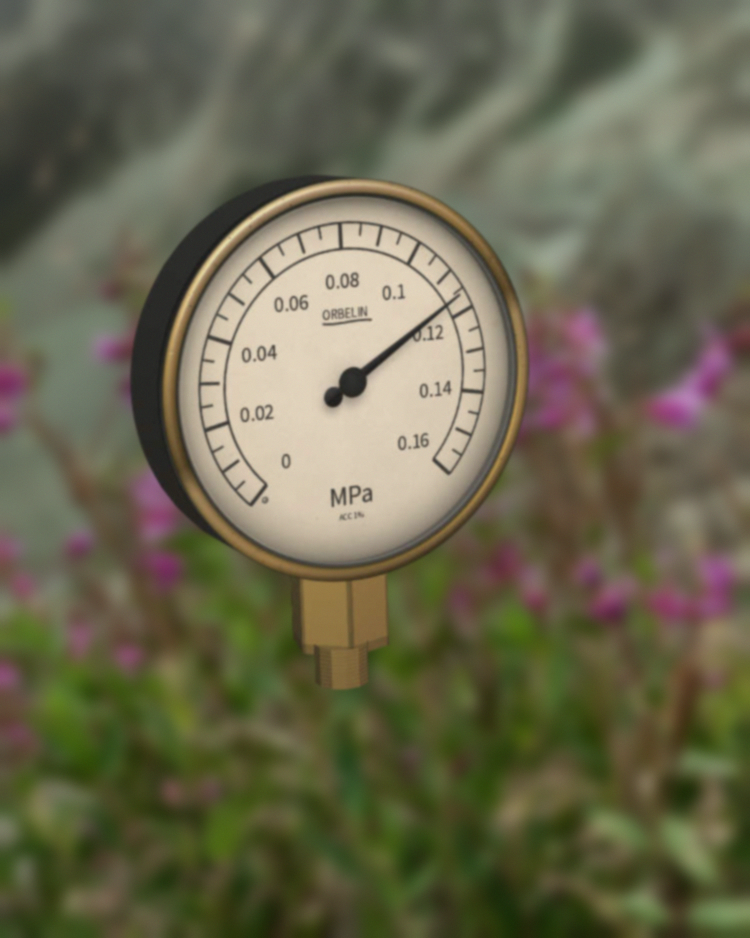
0.115 MPa
